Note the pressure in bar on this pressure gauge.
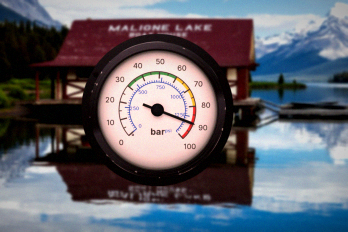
90 bar
